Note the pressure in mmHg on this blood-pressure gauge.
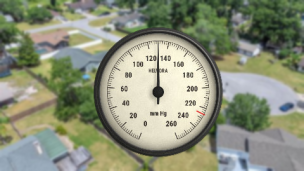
130 mmHg
